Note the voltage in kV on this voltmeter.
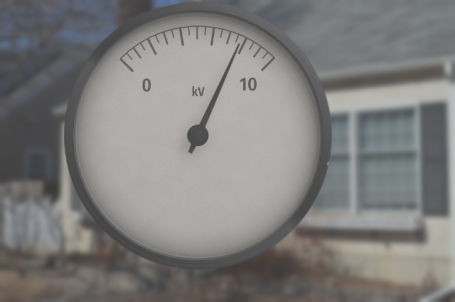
7.75 kV
